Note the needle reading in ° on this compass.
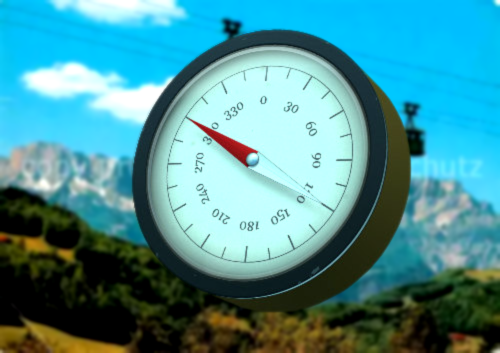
300 °
